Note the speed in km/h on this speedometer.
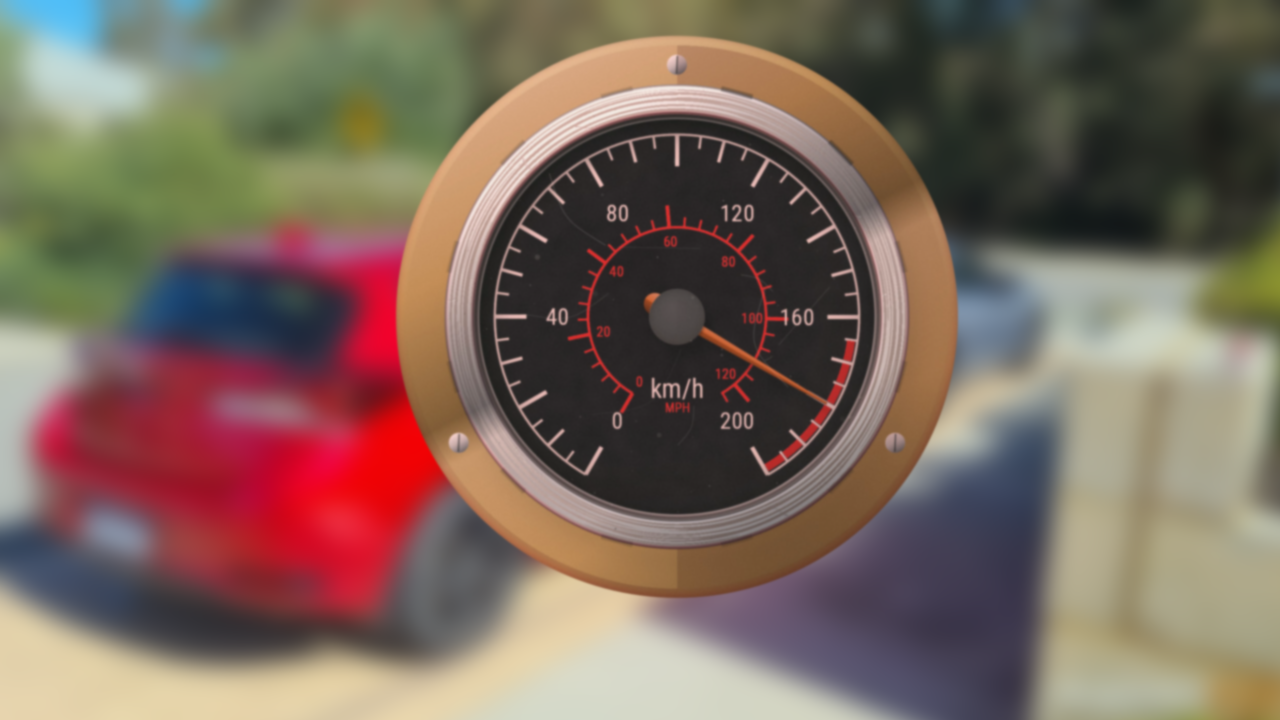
180 km/h
